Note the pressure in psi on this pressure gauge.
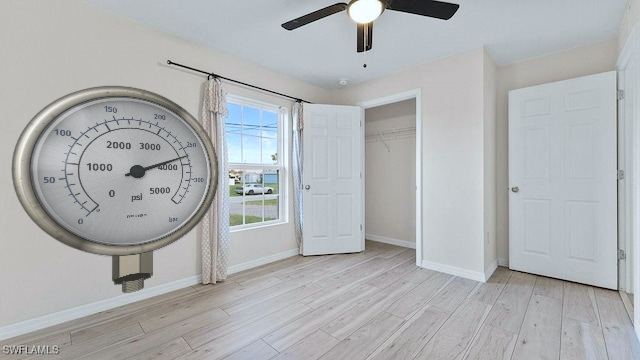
3800 psi
